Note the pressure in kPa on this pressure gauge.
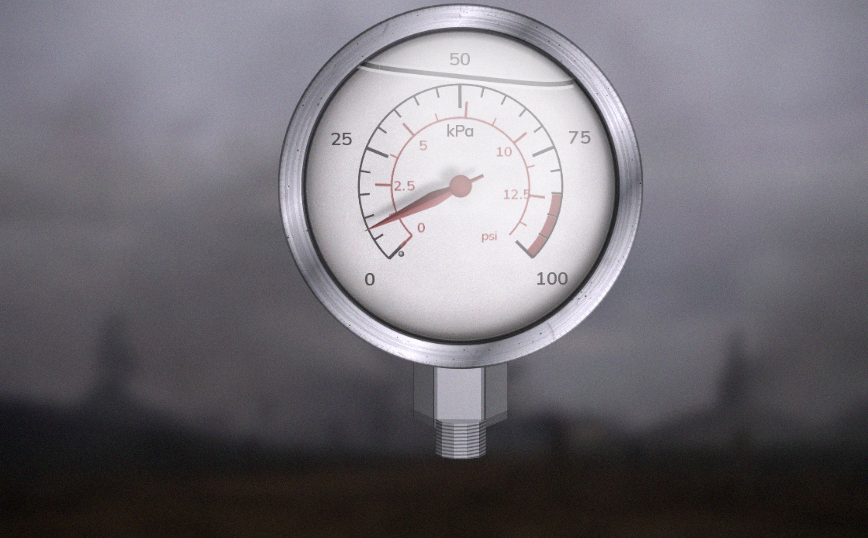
7.5 kPa
